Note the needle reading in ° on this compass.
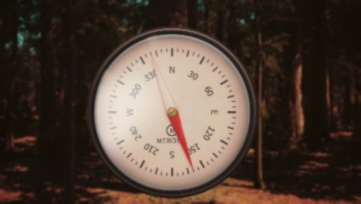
160 °
